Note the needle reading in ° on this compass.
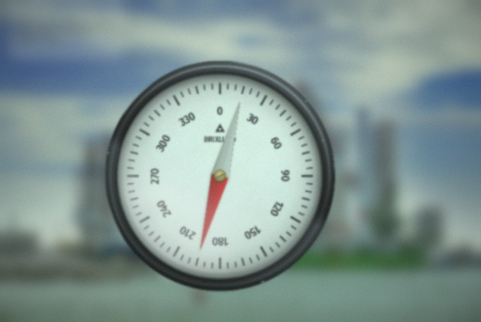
195 °
